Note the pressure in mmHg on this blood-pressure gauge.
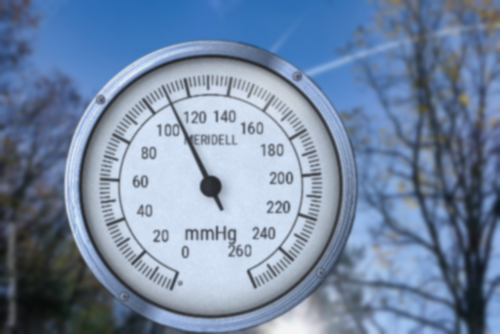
110 mmHg
